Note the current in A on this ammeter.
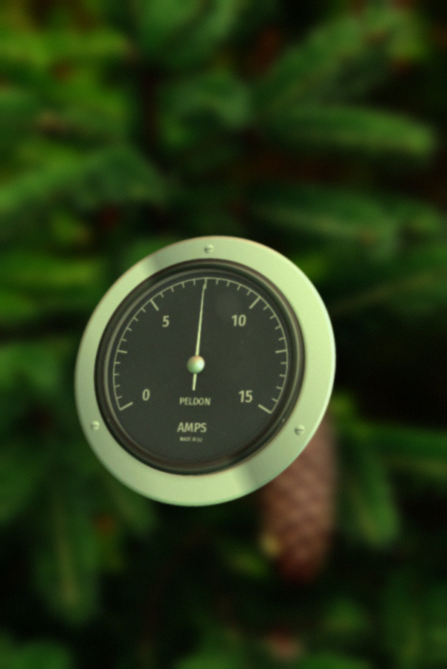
7.5 A
